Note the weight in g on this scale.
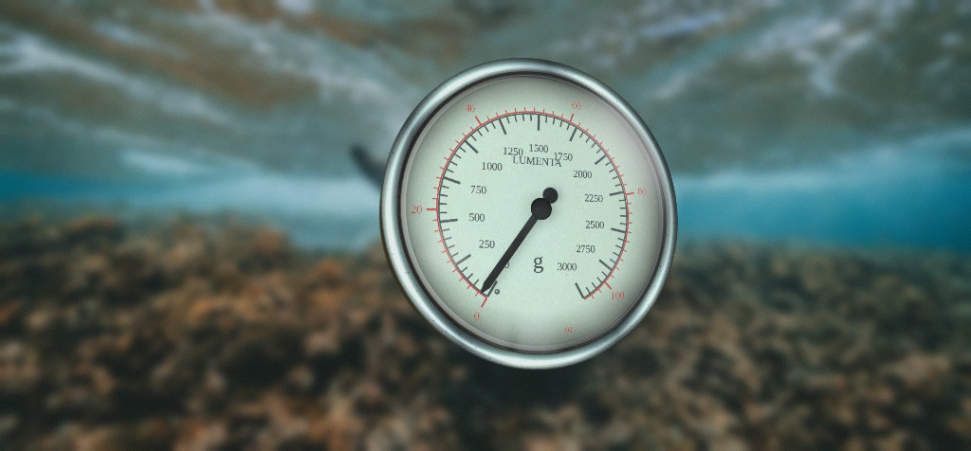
50 g
